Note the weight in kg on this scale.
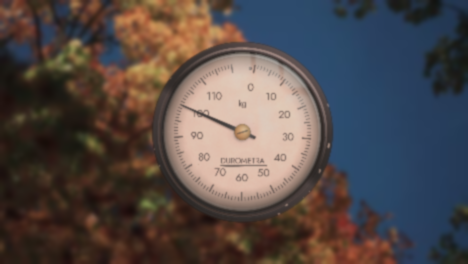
100 kg
